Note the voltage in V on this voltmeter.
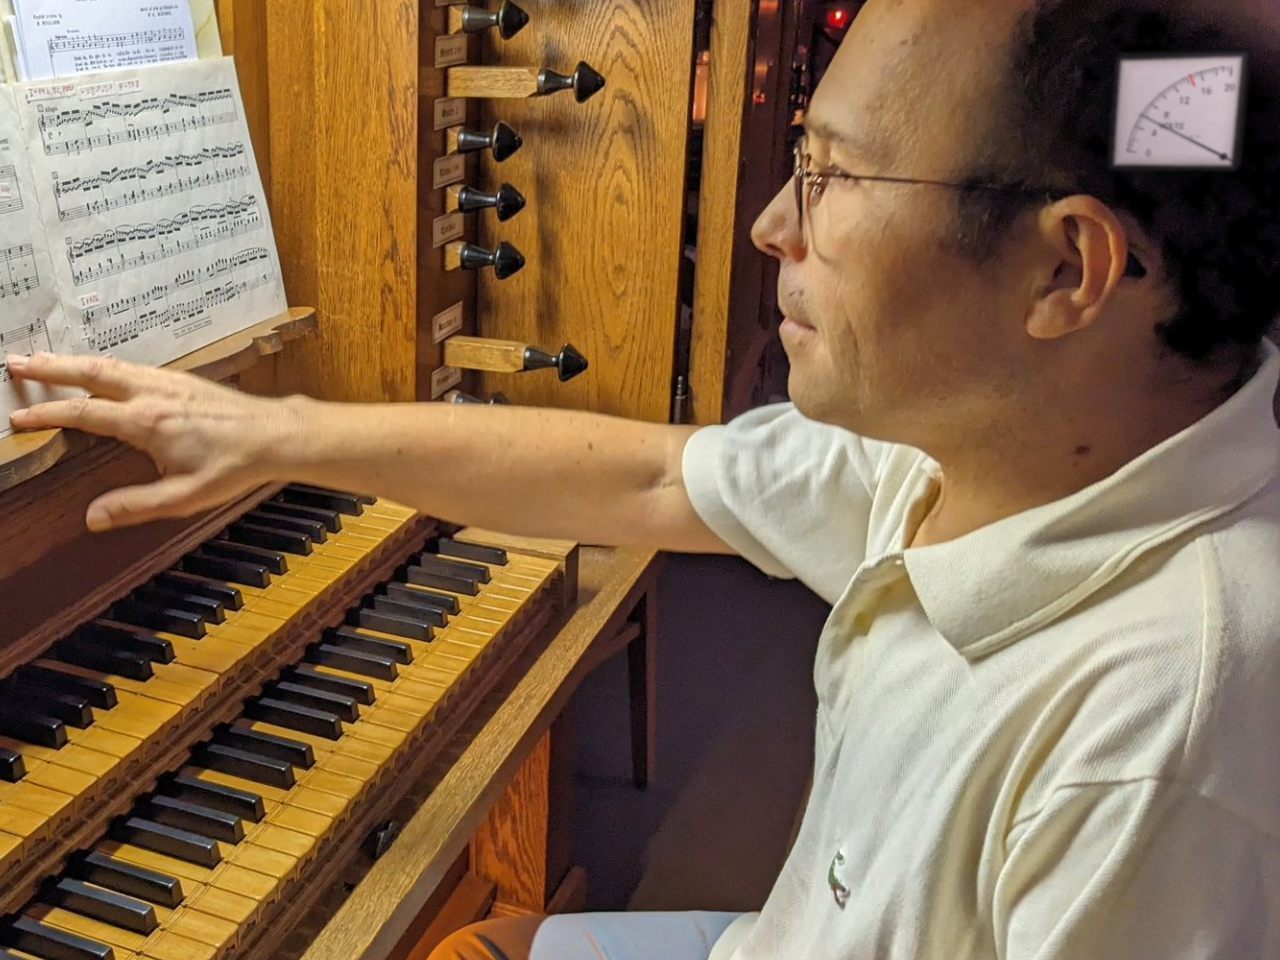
6 V
